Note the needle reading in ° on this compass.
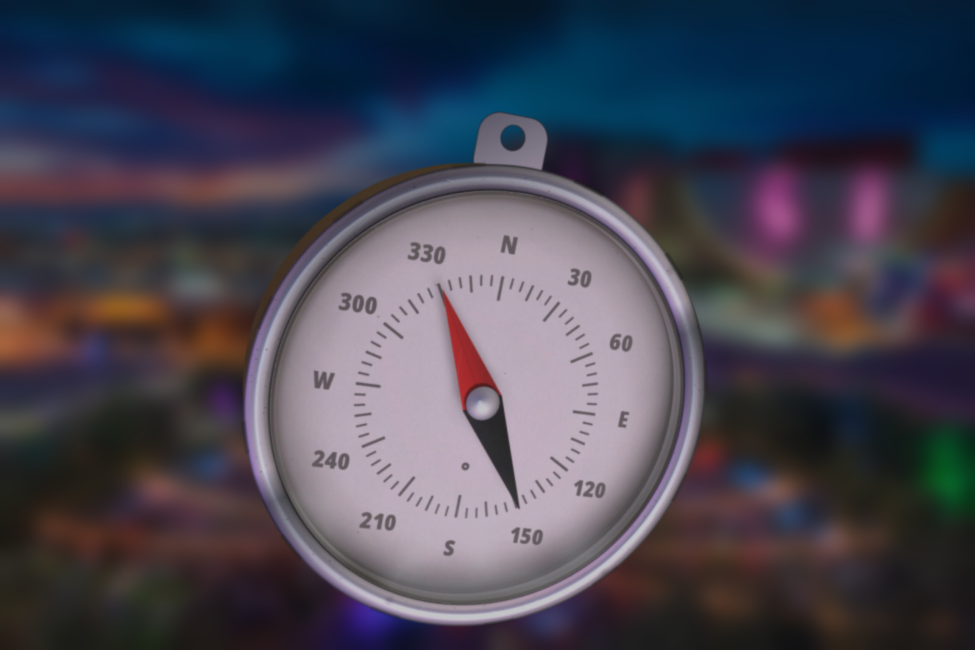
330 °
